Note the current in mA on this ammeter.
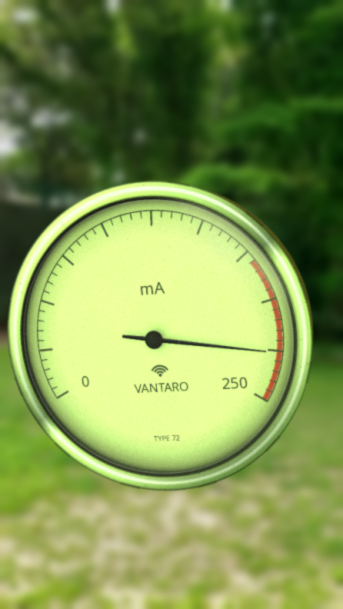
225 mA
